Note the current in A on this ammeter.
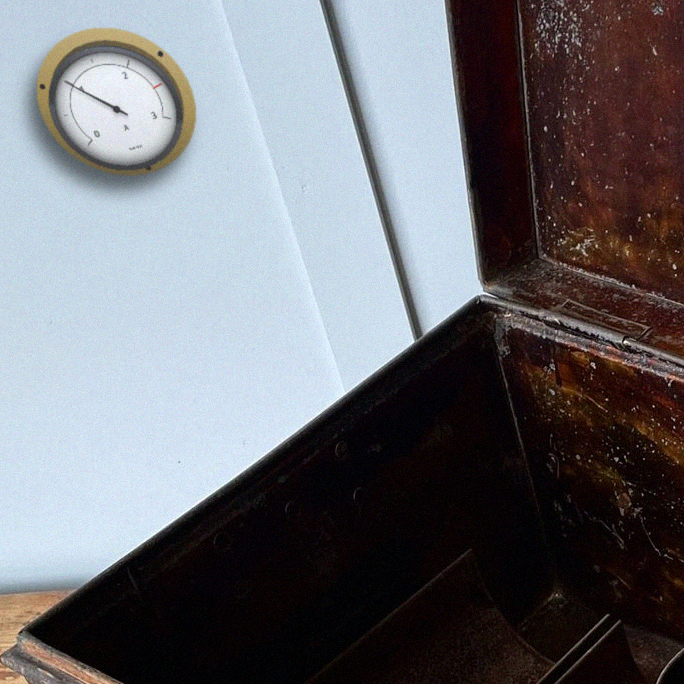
1 A
